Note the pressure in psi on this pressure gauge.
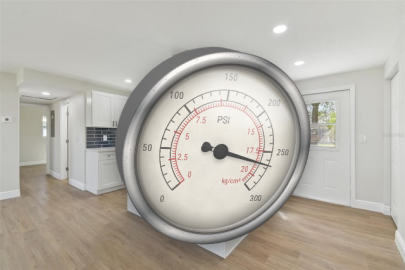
265 psi
